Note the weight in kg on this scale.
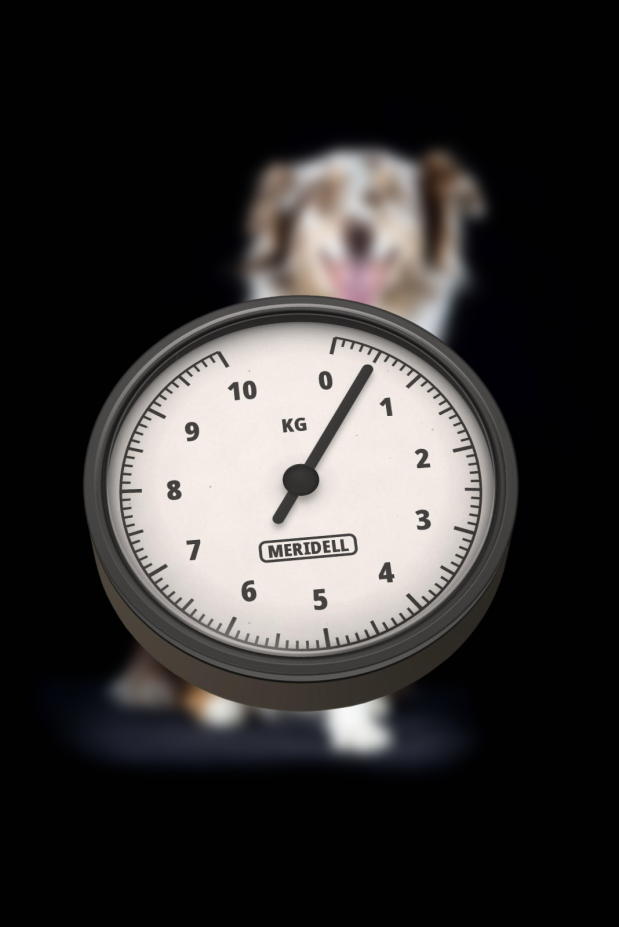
0.5 kg
